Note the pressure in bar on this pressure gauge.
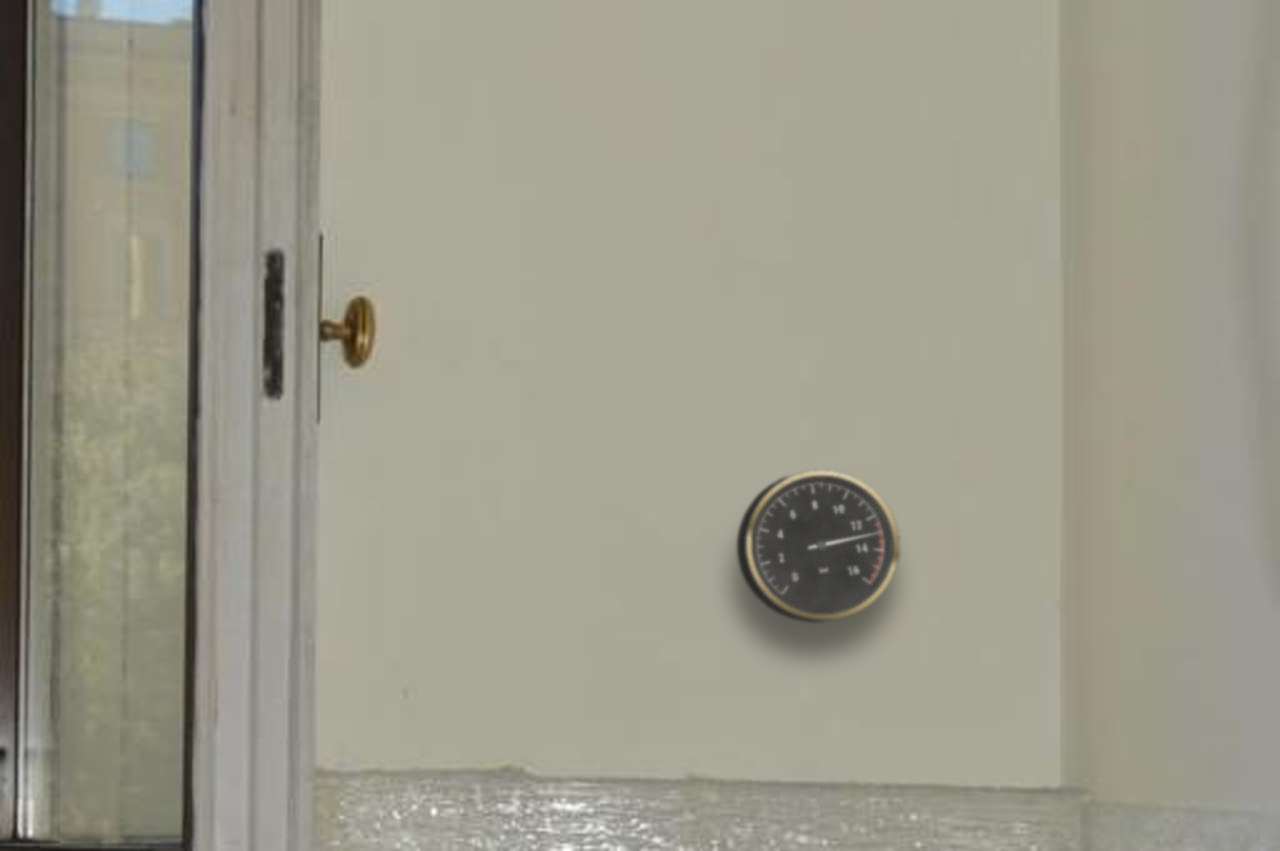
13 bar
